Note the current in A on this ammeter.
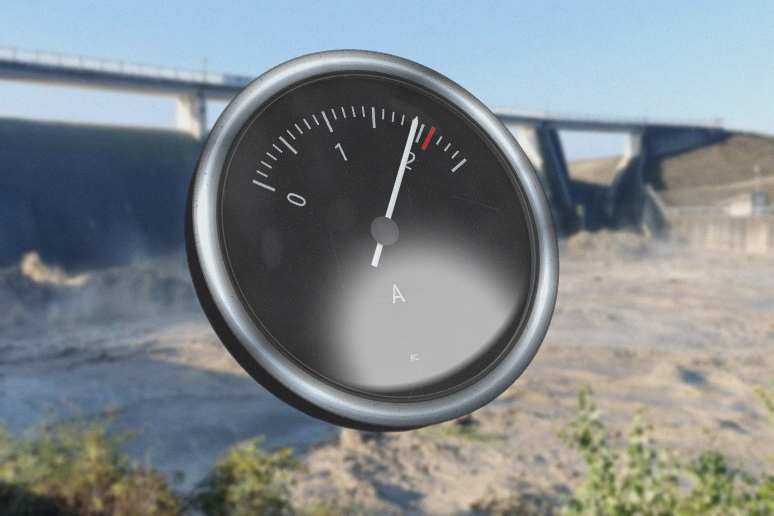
1.9 A
